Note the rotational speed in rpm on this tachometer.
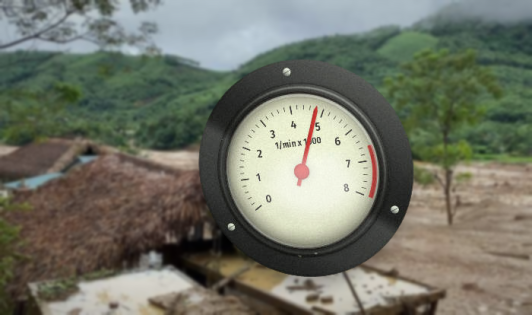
4800 rpm
